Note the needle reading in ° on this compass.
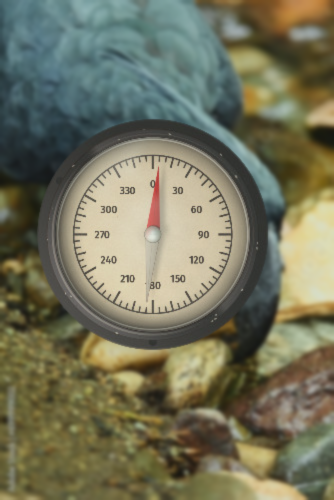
5 °
